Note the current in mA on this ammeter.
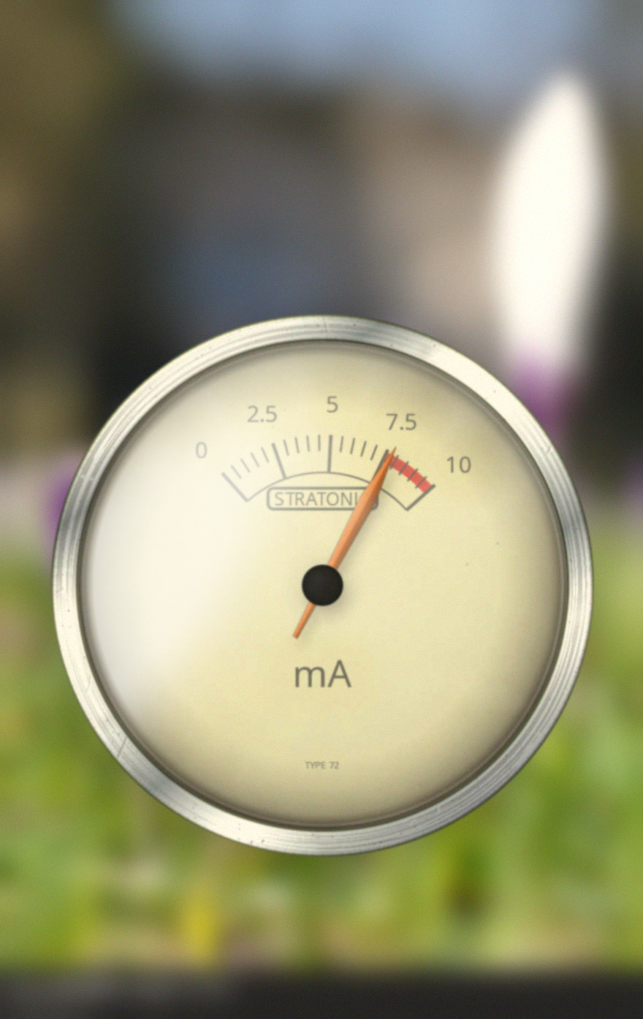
7.75 mA
